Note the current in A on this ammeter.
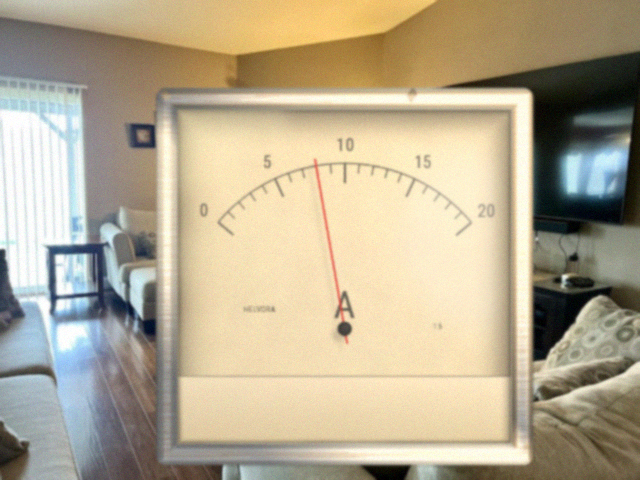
8 A
